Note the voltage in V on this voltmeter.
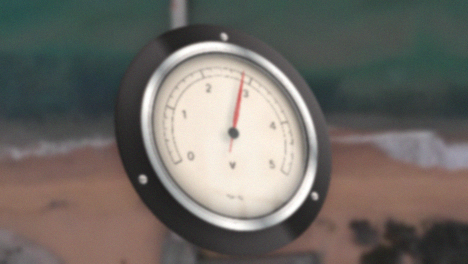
2.8 V
